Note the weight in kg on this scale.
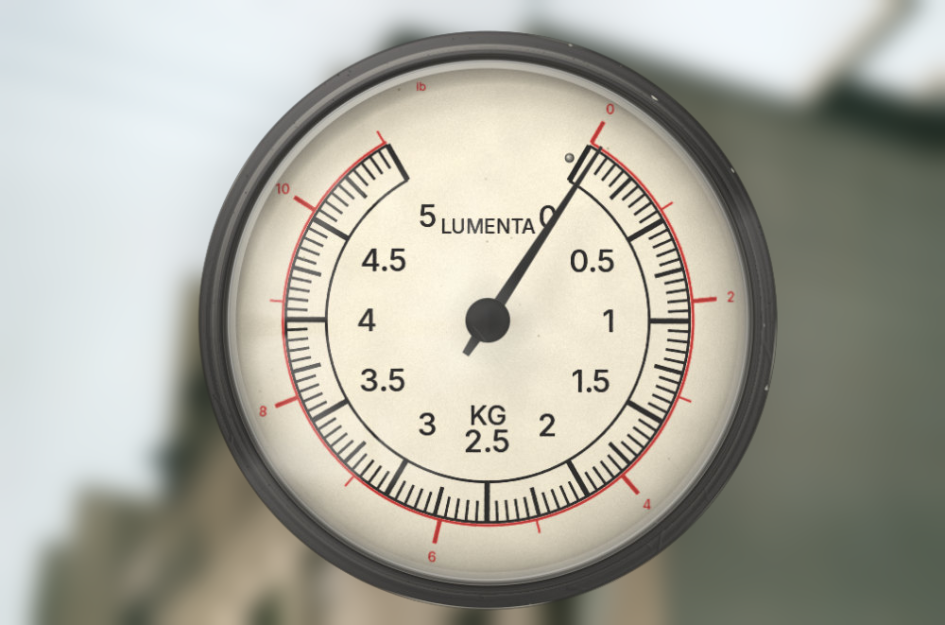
0.05 kg
